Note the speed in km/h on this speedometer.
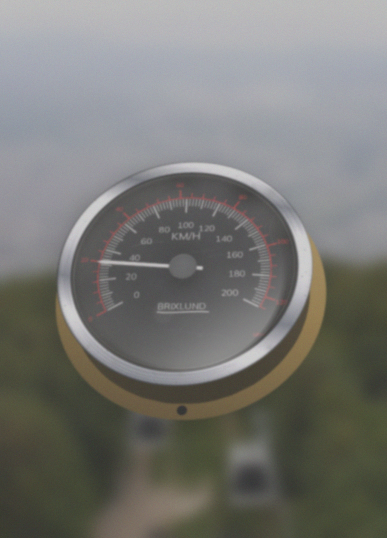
30 km/h
